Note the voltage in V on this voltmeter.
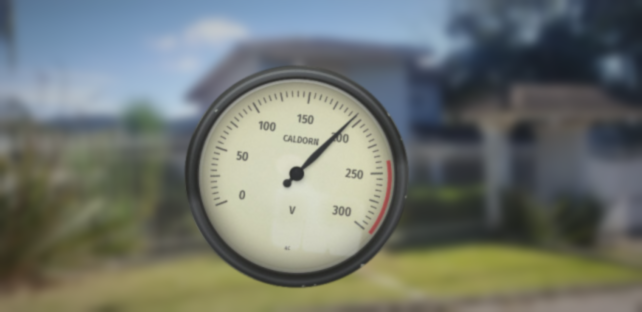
195 V
